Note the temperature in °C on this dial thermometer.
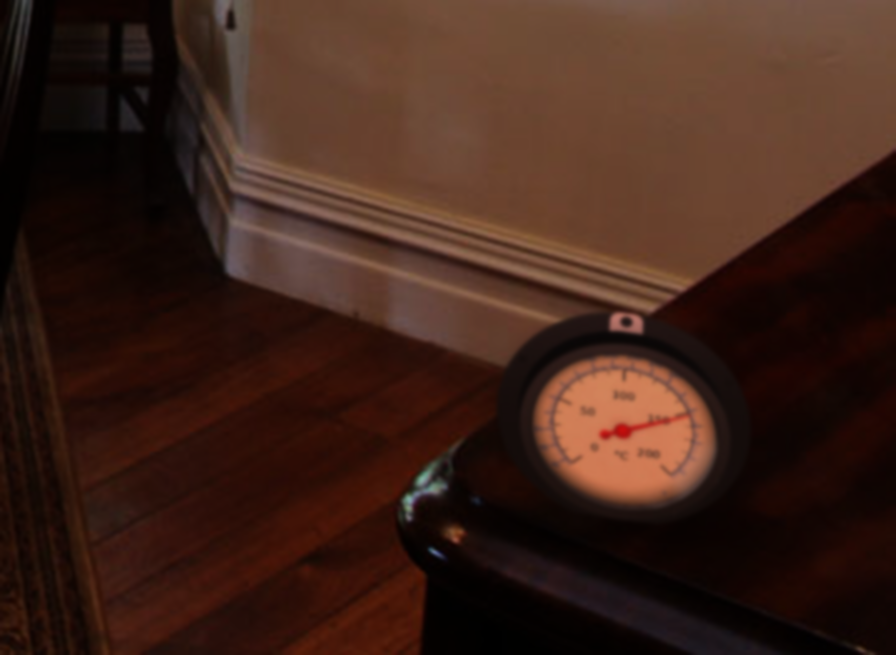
150 °C
